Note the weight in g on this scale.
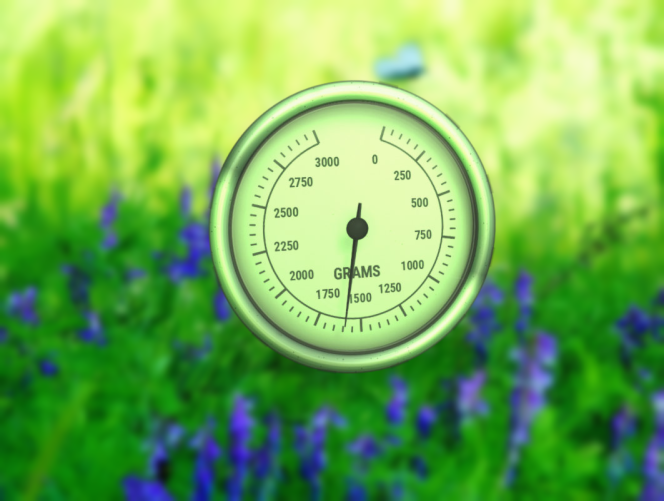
1600 g
